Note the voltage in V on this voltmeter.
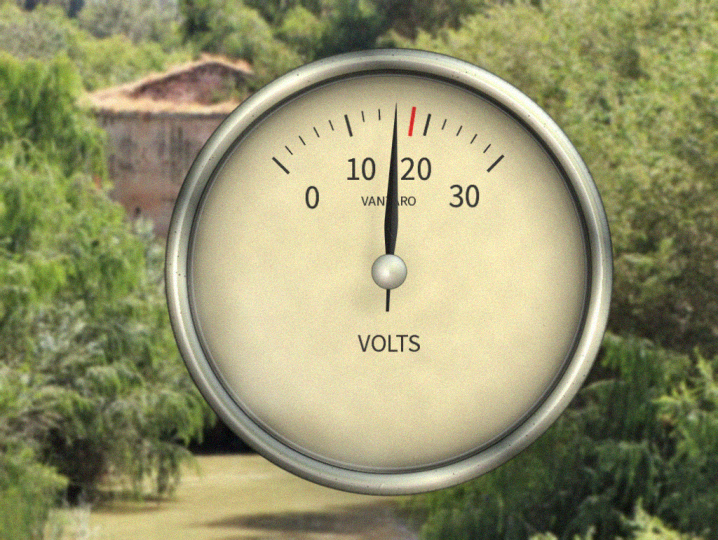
16 V
